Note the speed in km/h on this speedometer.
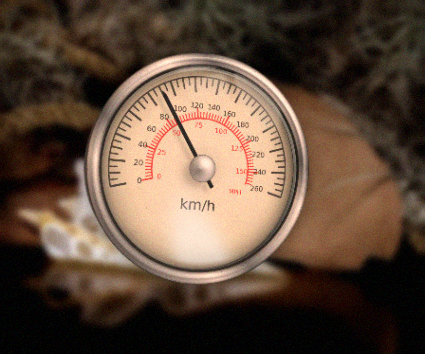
90 km/h
